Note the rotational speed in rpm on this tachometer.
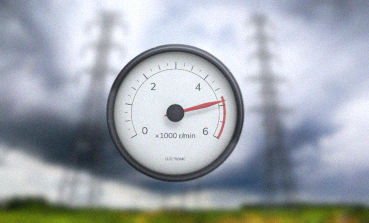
4875 rpm
